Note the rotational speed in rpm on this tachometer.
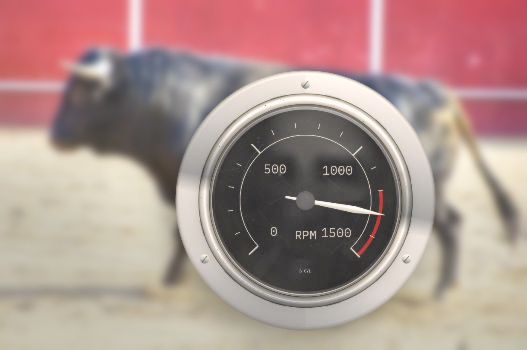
1300 rpm
